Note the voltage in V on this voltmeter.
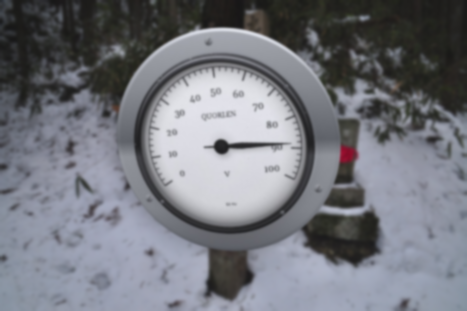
88 V
